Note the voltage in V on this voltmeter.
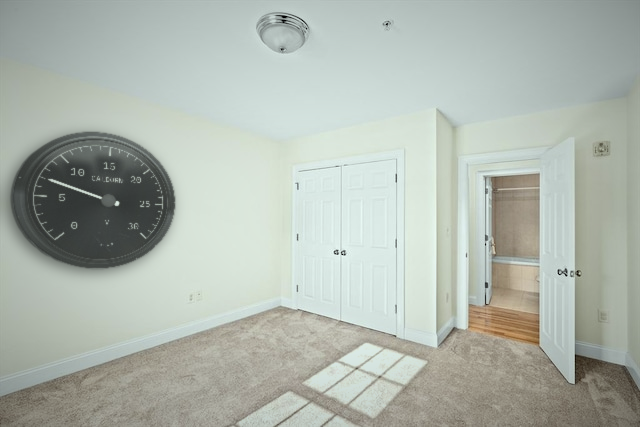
7 V
